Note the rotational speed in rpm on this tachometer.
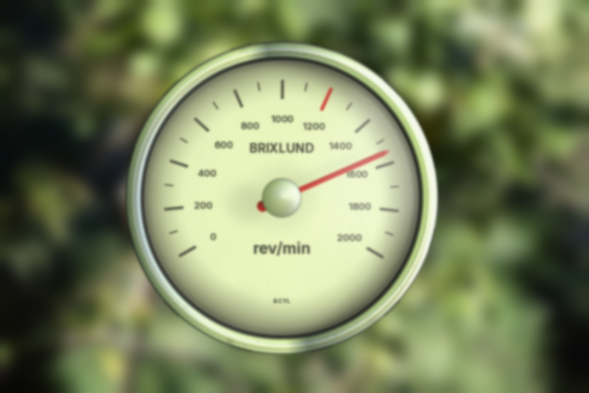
1550 rpm
